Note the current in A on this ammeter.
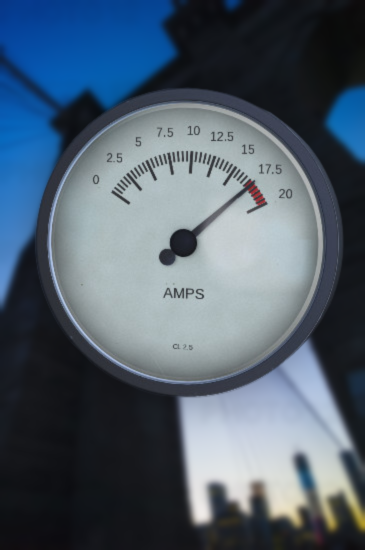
17.5 A
